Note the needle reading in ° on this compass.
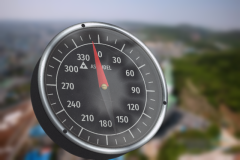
350 °
